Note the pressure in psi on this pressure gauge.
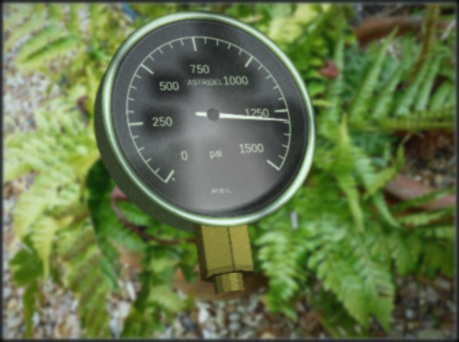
1300 psi
